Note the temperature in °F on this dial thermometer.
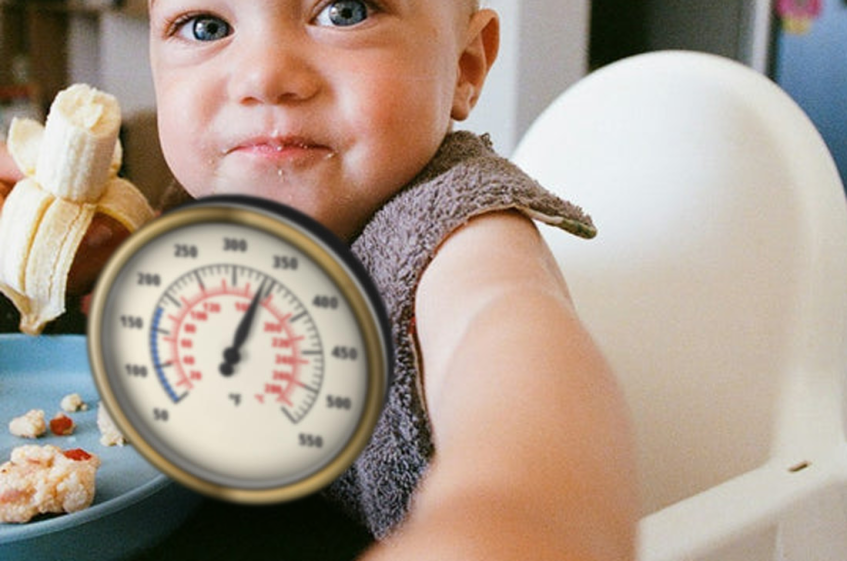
340 °F
